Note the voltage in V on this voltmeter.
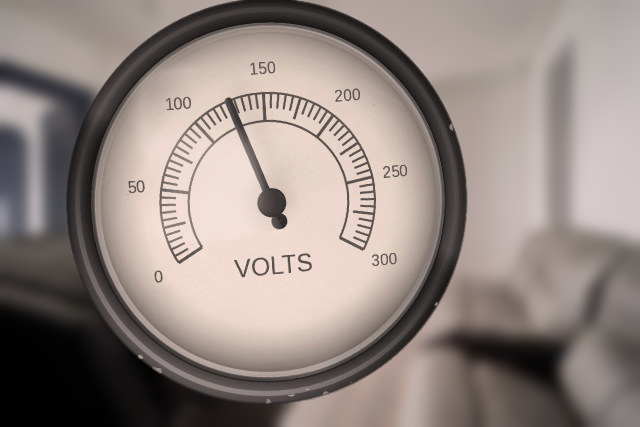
125 V
